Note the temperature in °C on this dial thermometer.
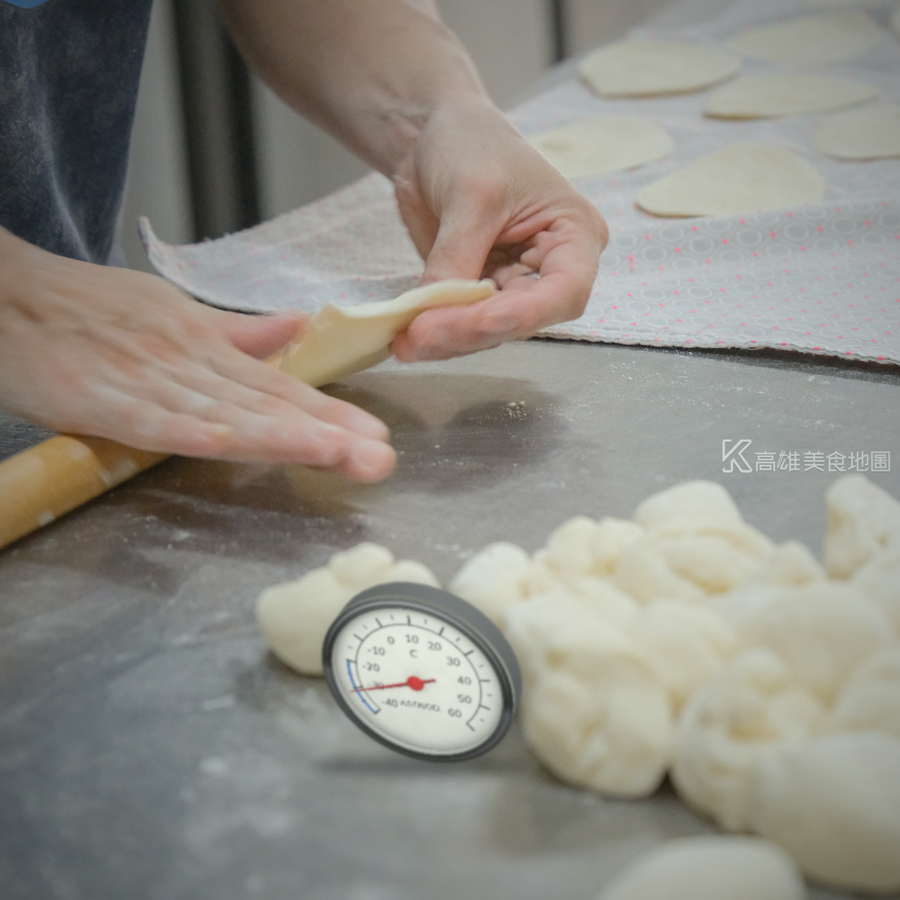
-30 °C
